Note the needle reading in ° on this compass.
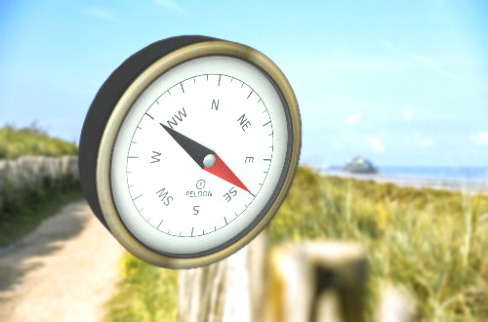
120 °
